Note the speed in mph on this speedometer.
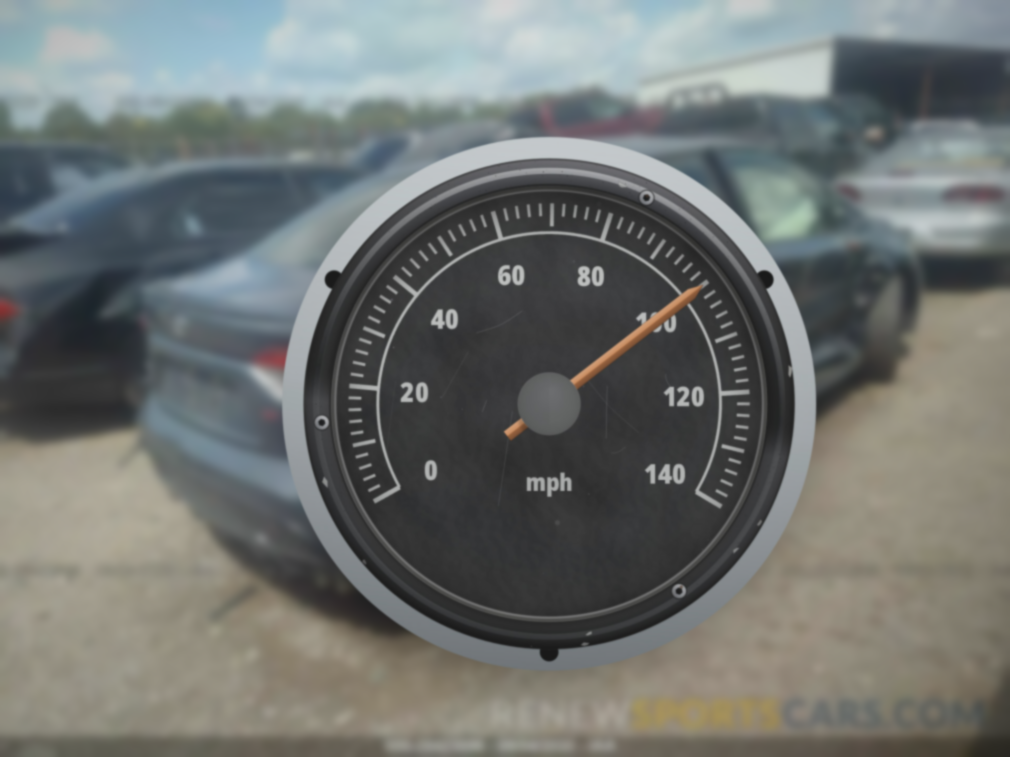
100 mph
